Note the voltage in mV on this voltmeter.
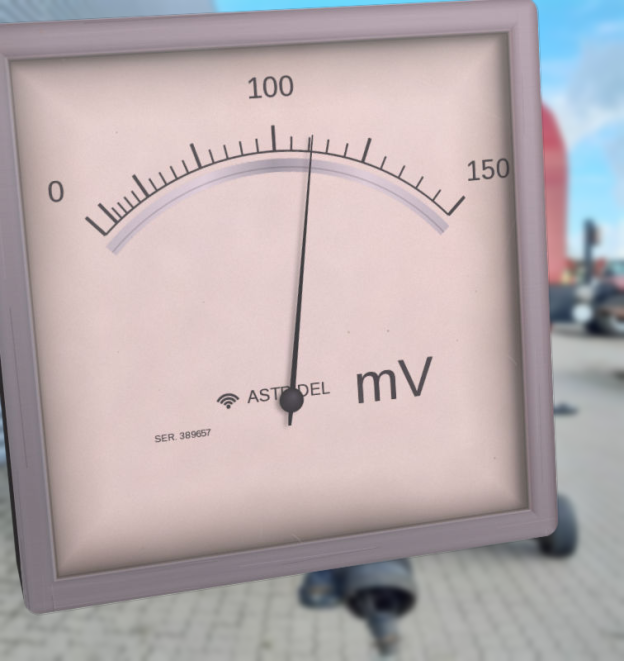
110 mV
